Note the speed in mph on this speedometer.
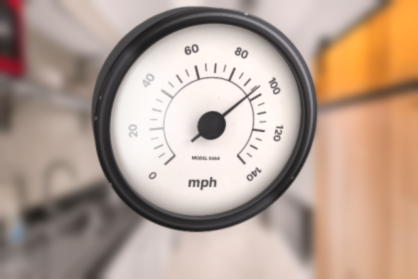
95 mph
